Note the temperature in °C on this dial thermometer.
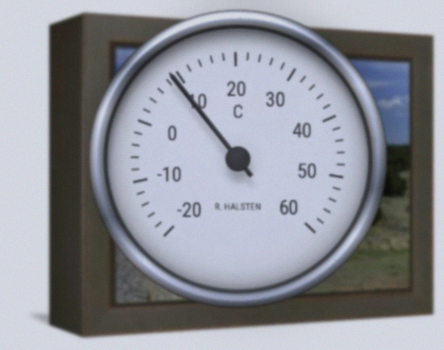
9 °C
